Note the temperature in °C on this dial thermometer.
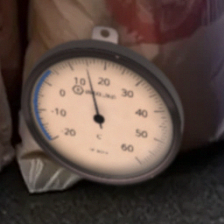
15 °C
